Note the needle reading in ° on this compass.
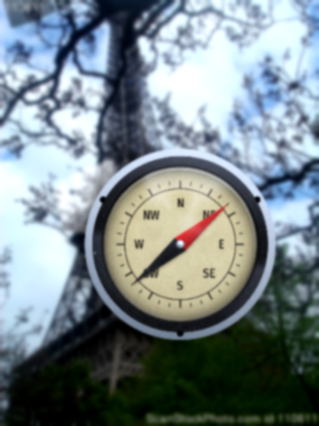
50 °
